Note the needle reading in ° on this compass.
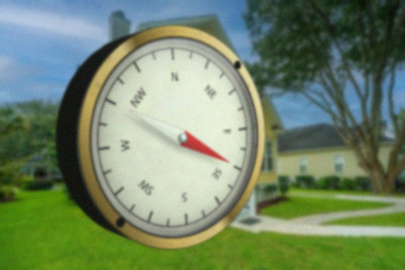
120 °
